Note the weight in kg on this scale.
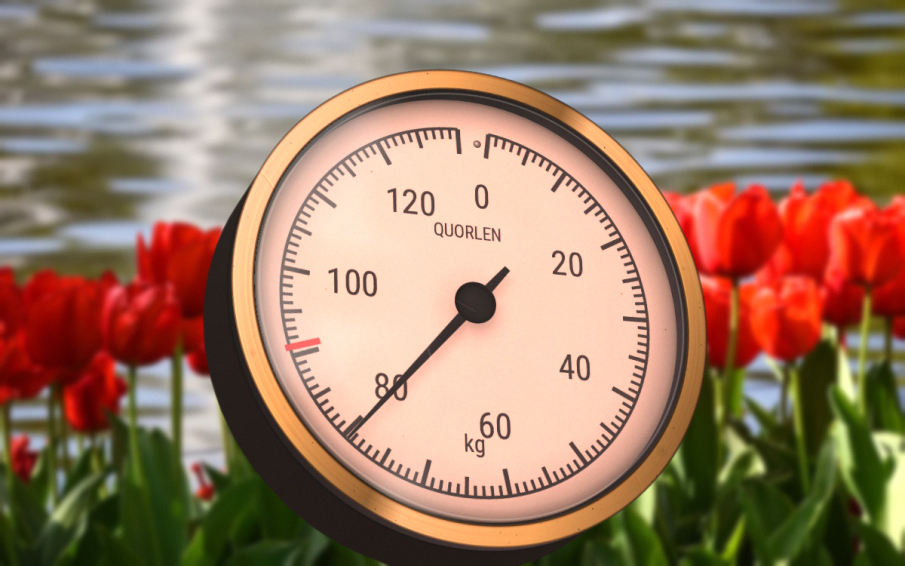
79.5 kg
